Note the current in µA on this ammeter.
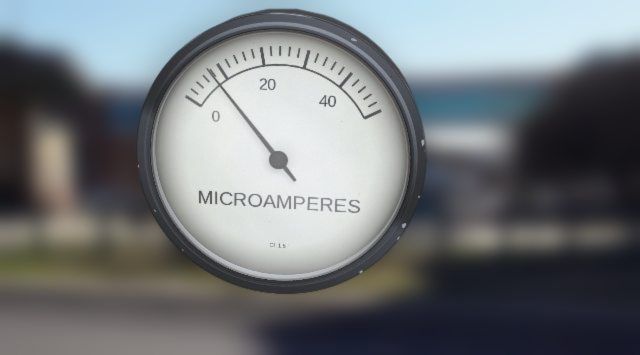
8 µA
